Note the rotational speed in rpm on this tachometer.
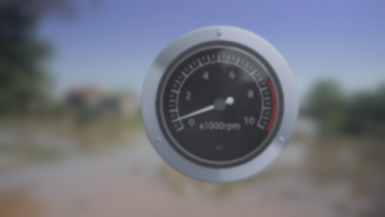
500 rpm
